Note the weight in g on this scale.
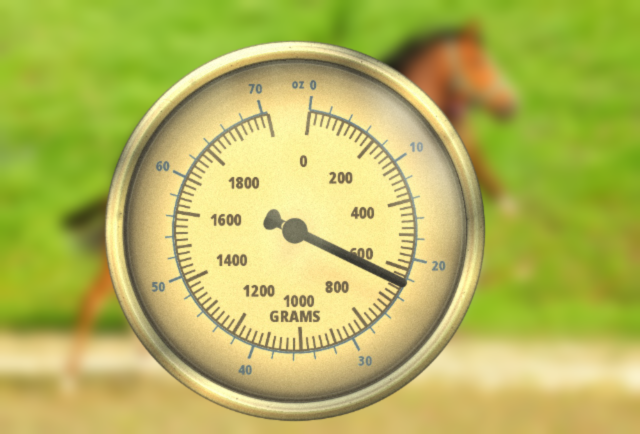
640 g
